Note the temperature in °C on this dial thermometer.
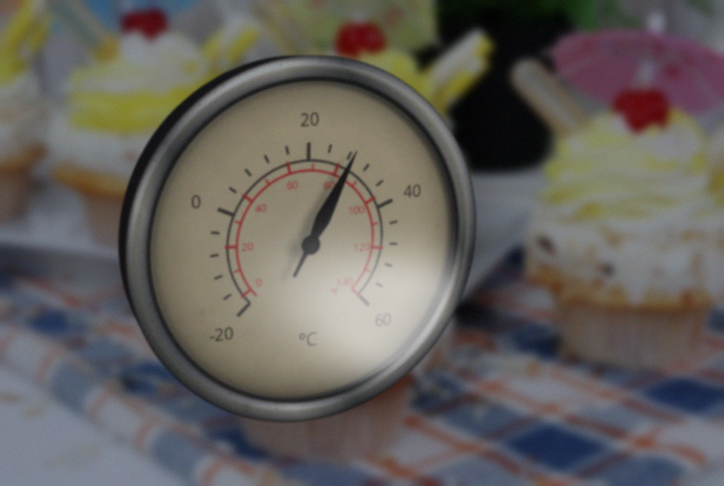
28 °C
